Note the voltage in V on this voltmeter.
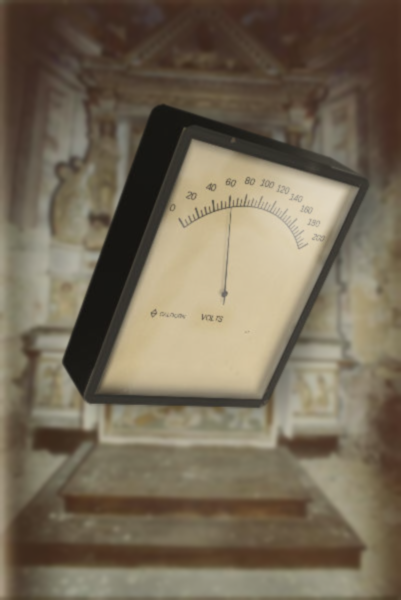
60 V
